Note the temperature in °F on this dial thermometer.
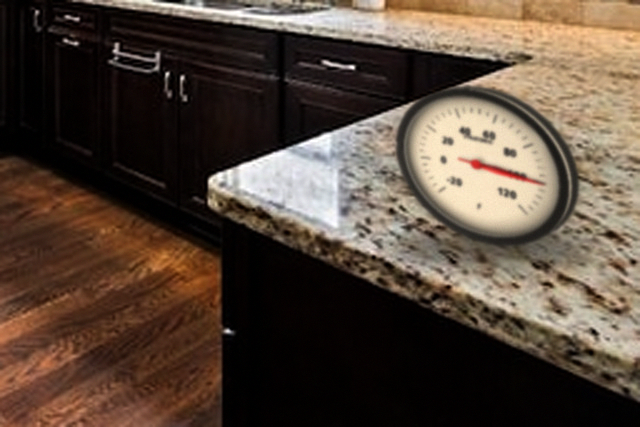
100 °F
